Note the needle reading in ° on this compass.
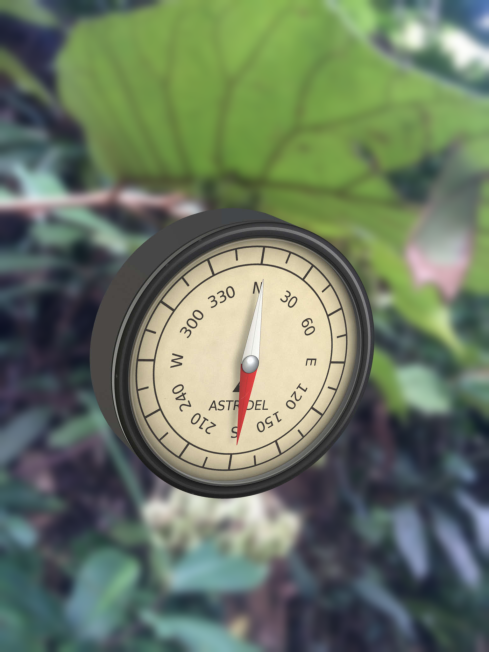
180 °
